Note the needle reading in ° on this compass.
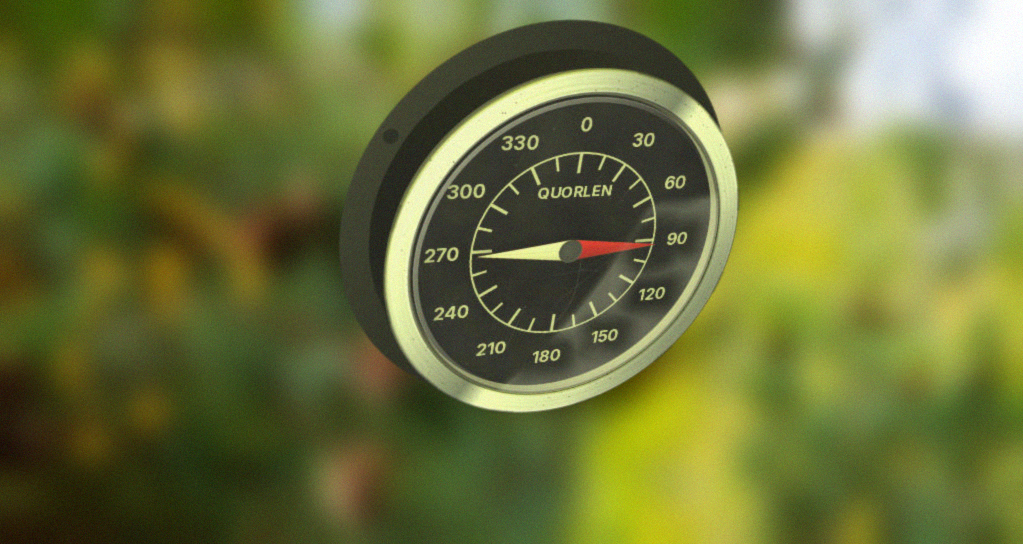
90 °
